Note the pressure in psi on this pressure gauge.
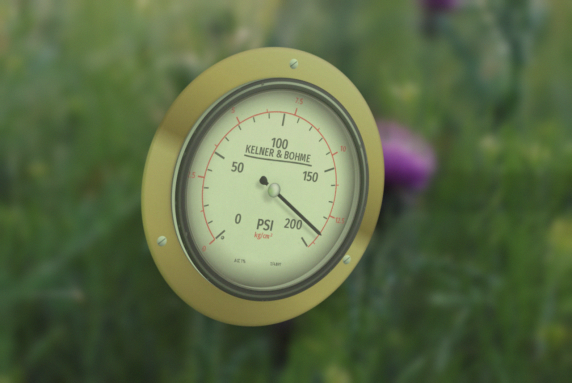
190 psi
